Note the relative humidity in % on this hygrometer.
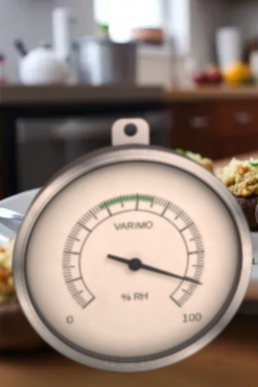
90 %
